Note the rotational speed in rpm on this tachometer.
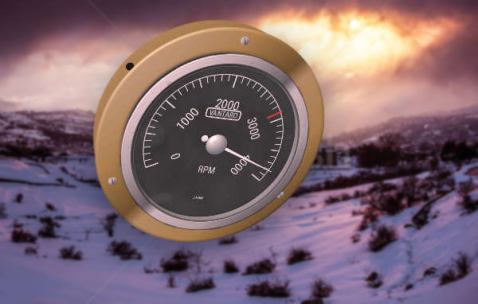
3800 rpm
